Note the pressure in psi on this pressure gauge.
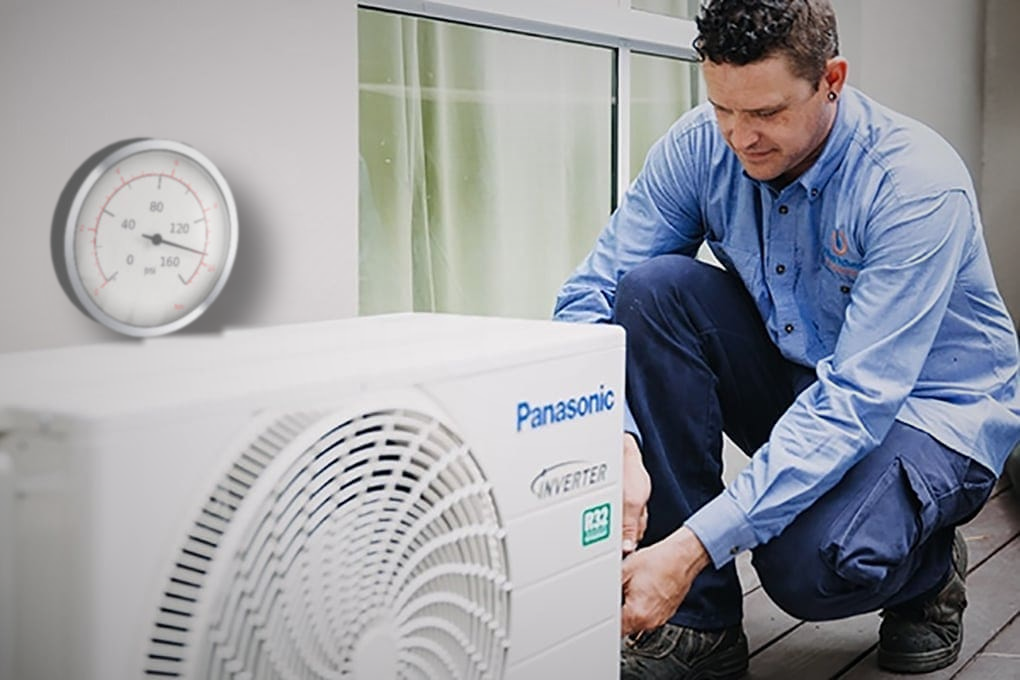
140 psi
